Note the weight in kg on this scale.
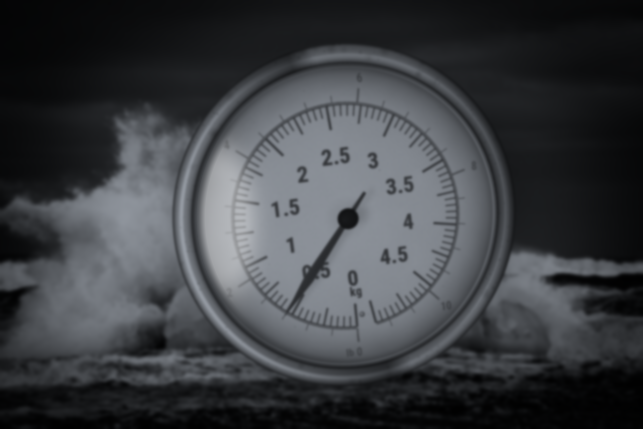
0.55 kg
